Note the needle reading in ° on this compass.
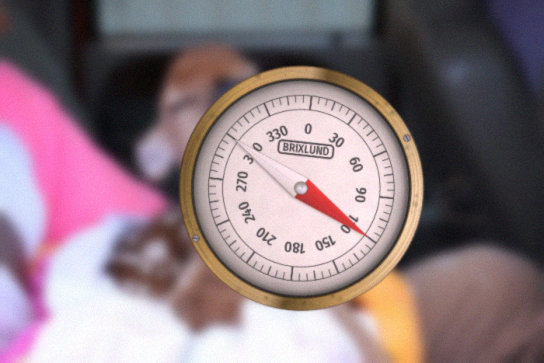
120 °
